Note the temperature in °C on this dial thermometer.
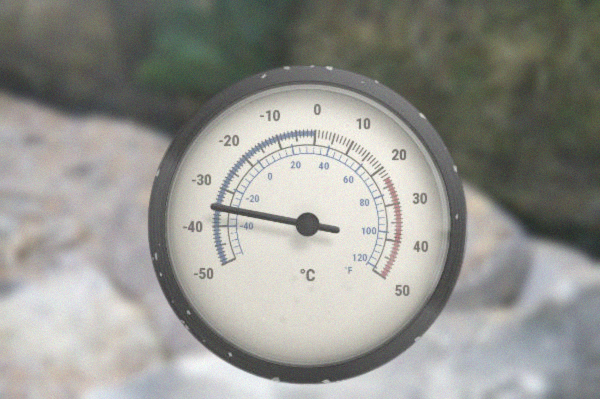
-35 °C
